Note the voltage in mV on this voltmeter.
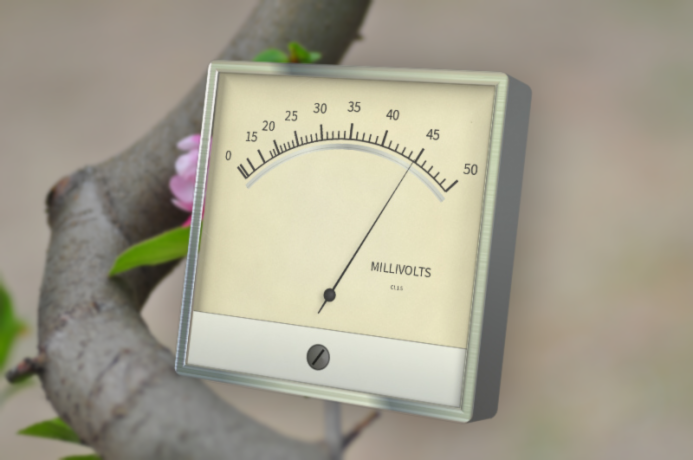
45 mV
